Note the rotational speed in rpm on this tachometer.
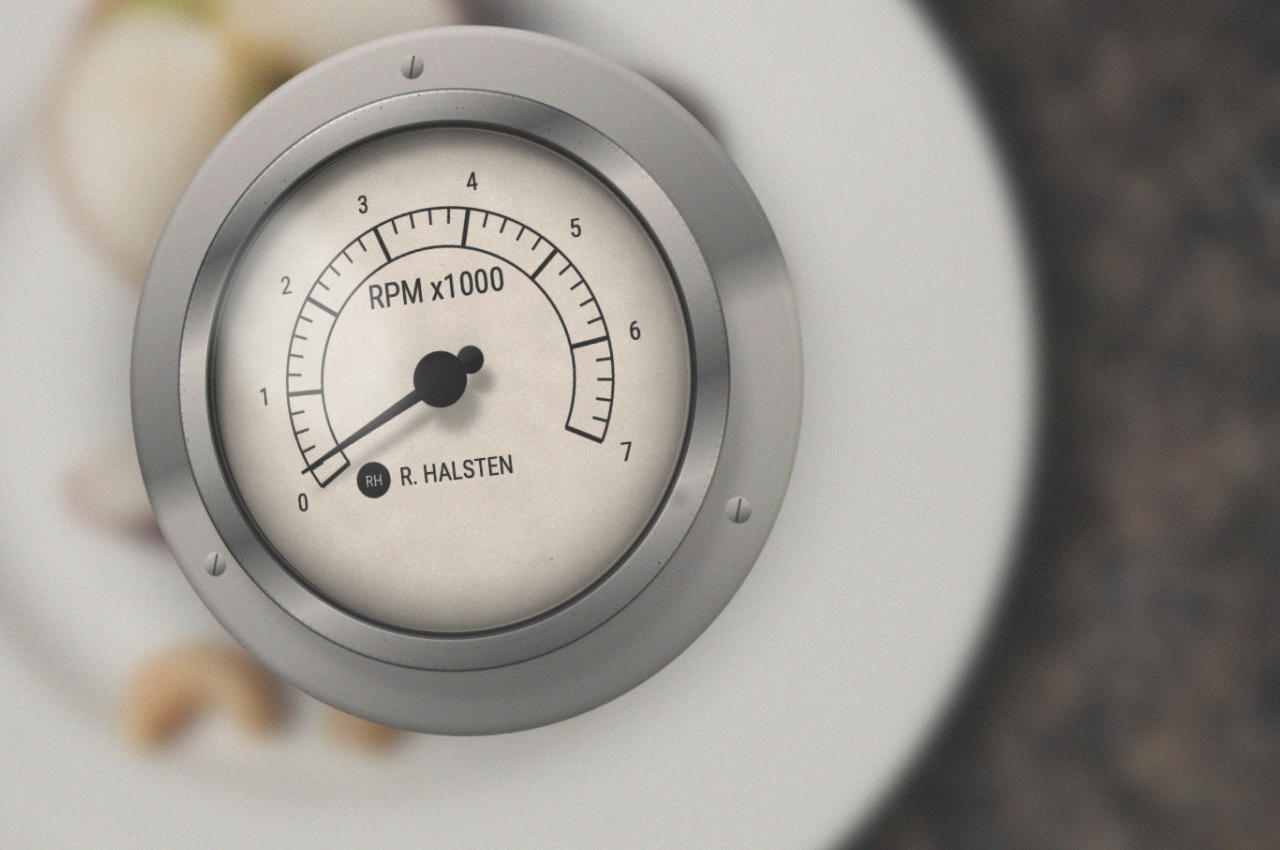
200 rpm
